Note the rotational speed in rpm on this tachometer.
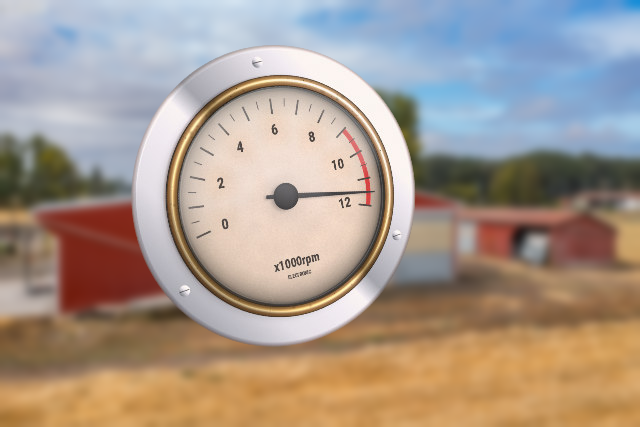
11500 rpm
